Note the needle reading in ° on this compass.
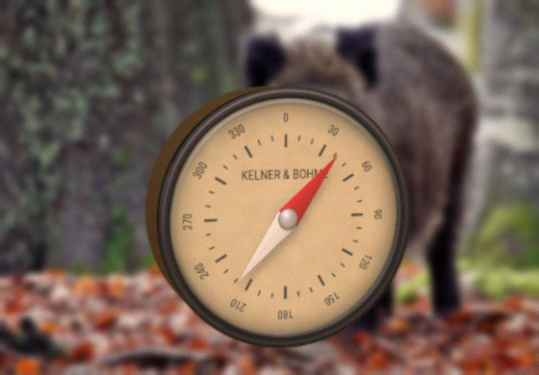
40 °
